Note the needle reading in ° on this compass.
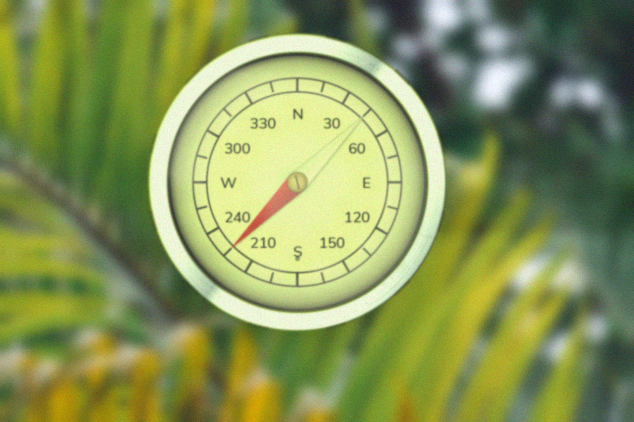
225 °
